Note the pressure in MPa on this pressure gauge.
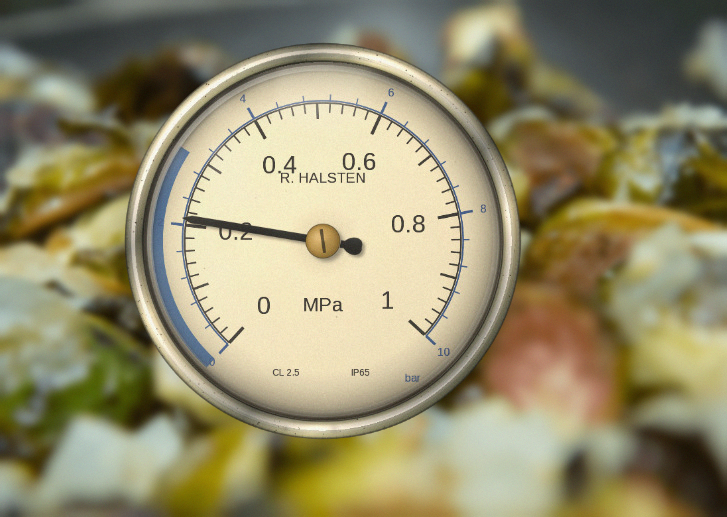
0.21 MPa
